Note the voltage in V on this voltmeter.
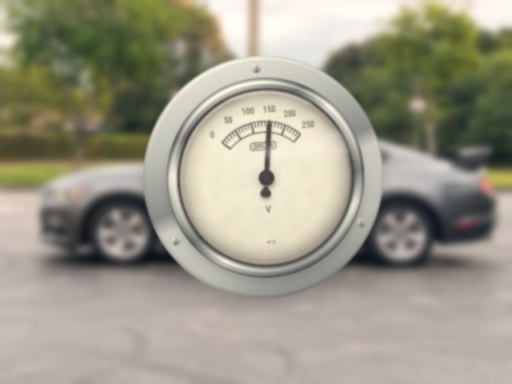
150 V
